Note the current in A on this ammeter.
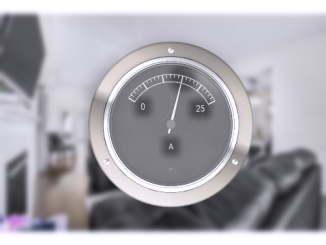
15 A
